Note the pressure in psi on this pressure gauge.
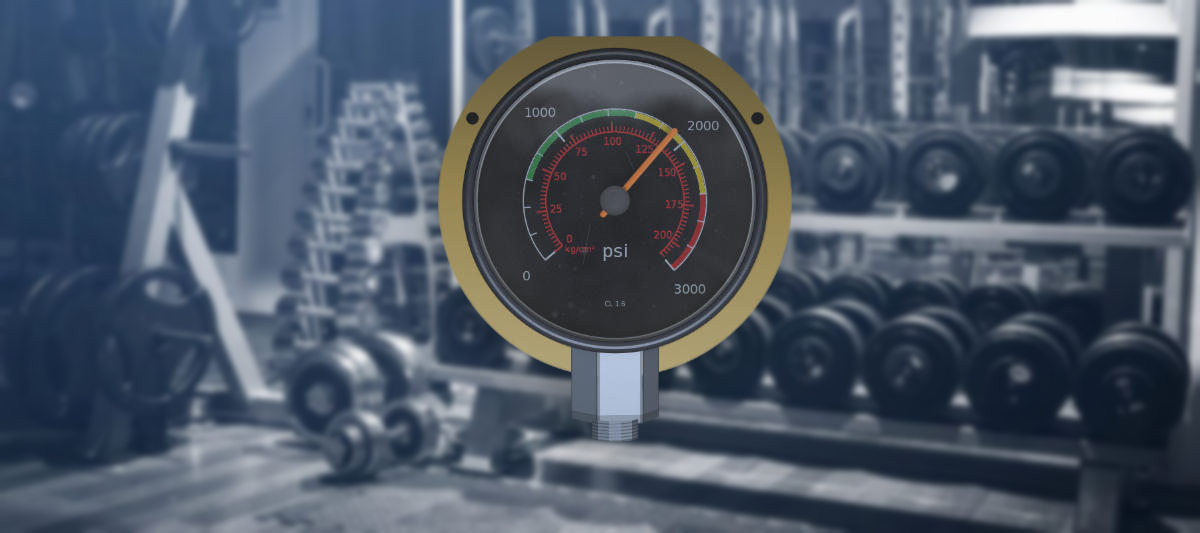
1900 psi
